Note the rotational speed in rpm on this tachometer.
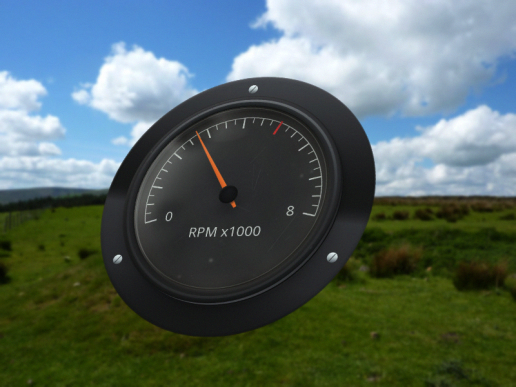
2750 rpm
